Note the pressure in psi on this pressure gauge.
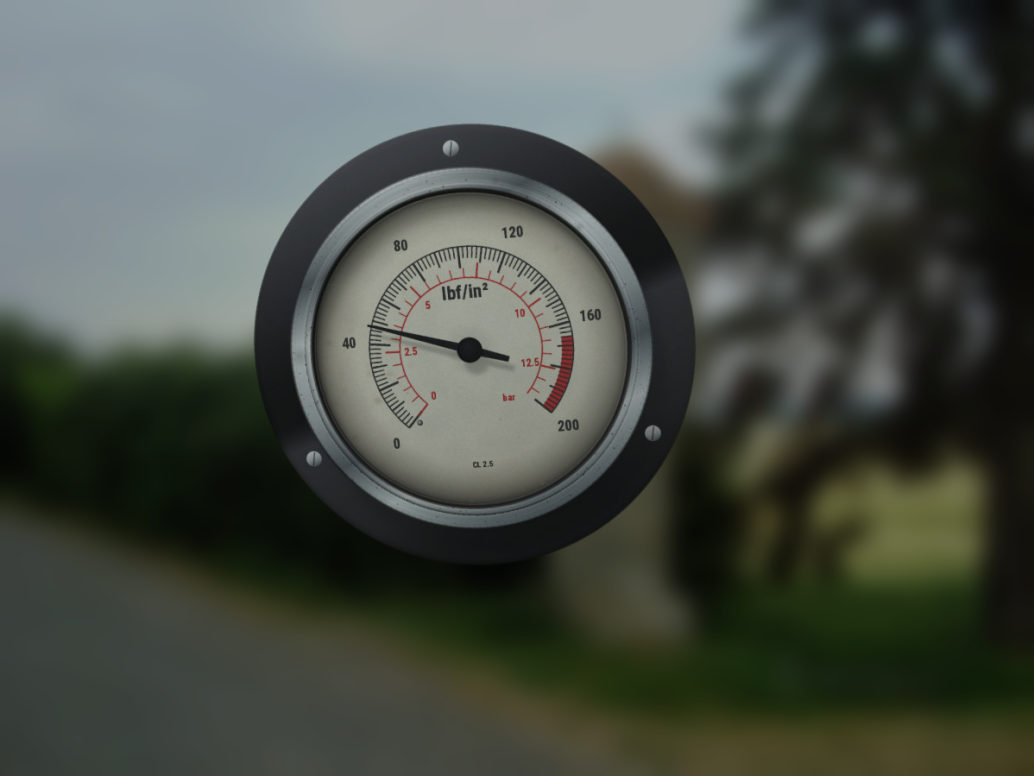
48 psi
